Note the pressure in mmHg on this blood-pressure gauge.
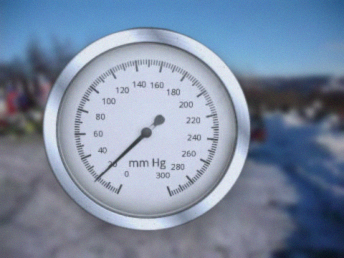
20 mmHg
